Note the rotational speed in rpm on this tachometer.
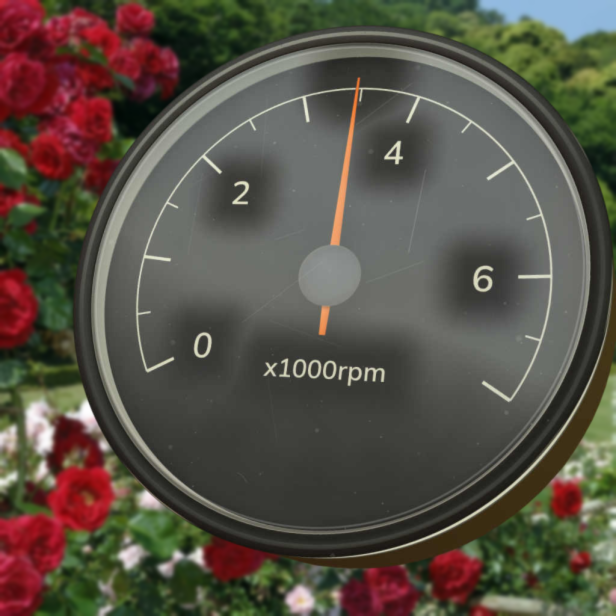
3500 rpm
